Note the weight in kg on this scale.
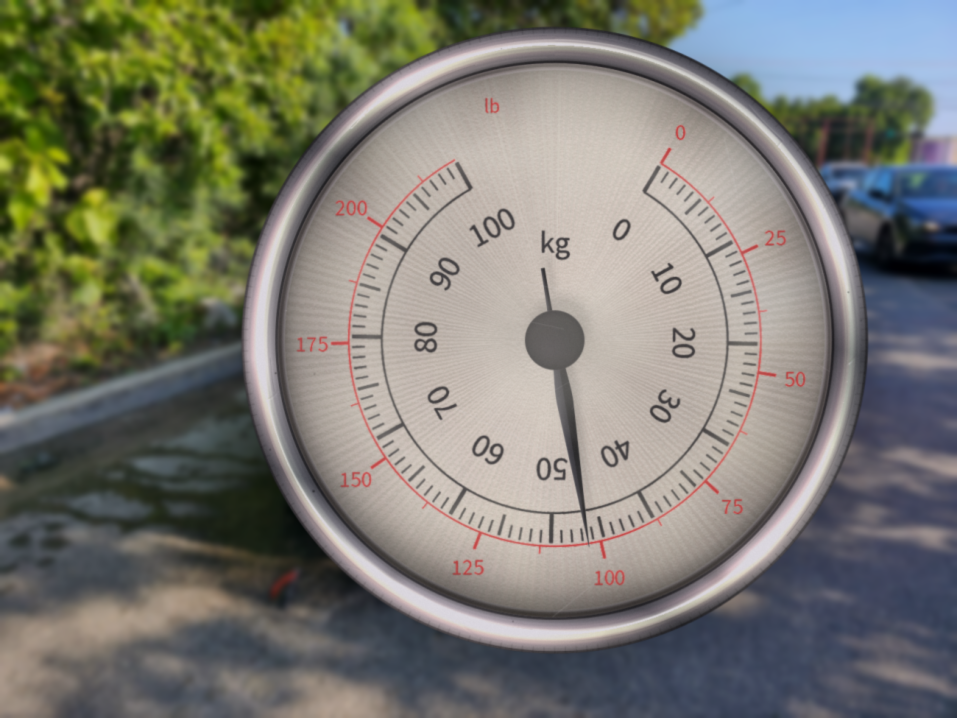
46.5 kg
